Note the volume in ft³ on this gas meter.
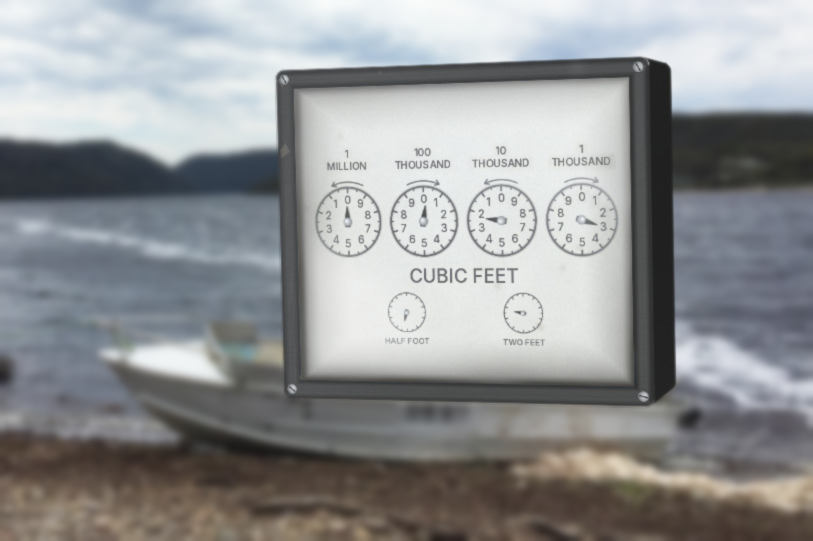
2300 ft³
